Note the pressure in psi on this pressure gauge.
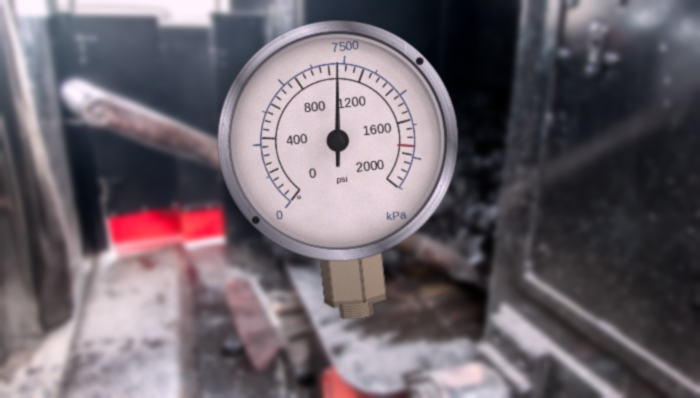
1050 psi
